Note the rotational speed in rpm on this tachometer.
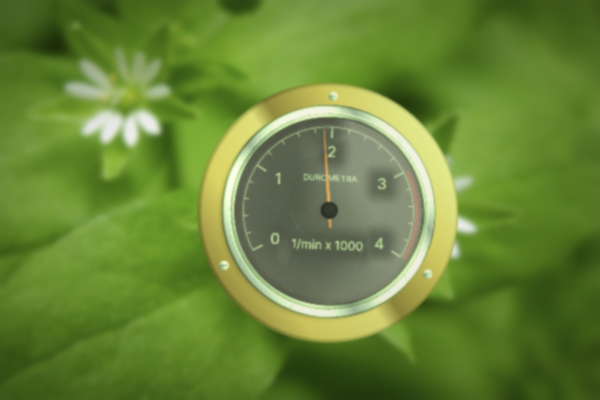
1900 rpm
